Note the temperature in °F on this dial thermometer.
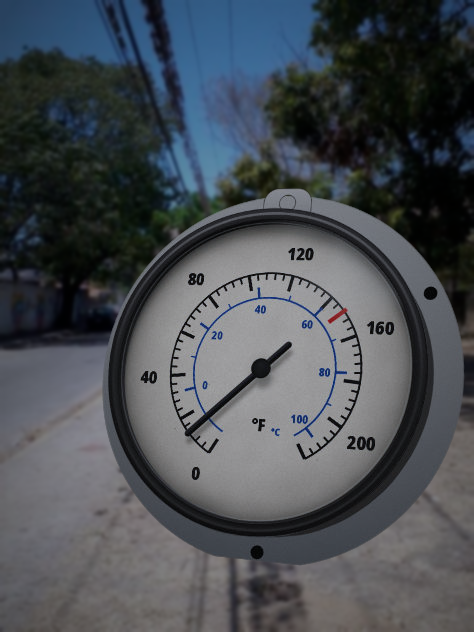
12 °F
